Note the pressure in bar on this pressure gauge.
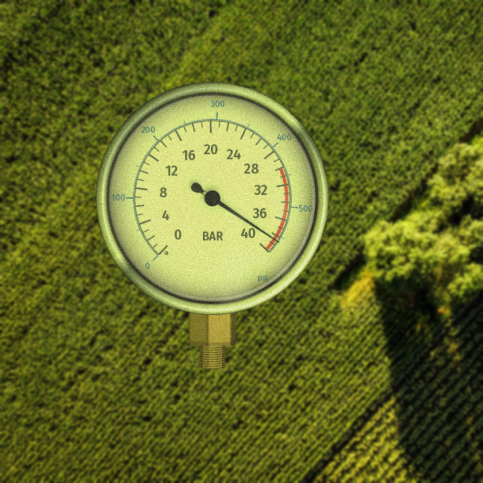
38.5 bar
